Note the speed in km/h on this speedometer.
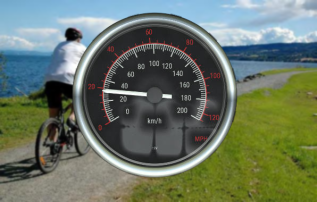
30 km/h
